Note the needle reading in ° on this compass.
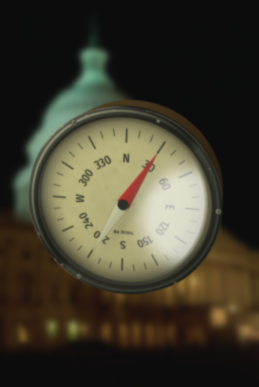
30 °
